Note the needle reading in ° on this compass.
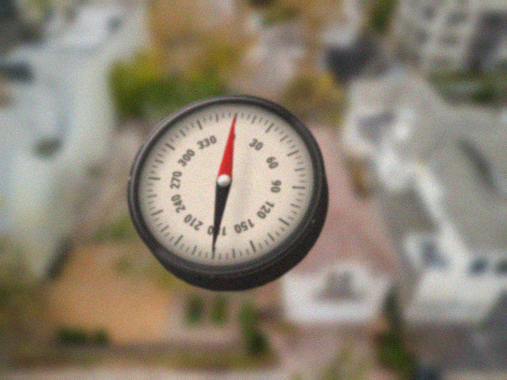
0 °
